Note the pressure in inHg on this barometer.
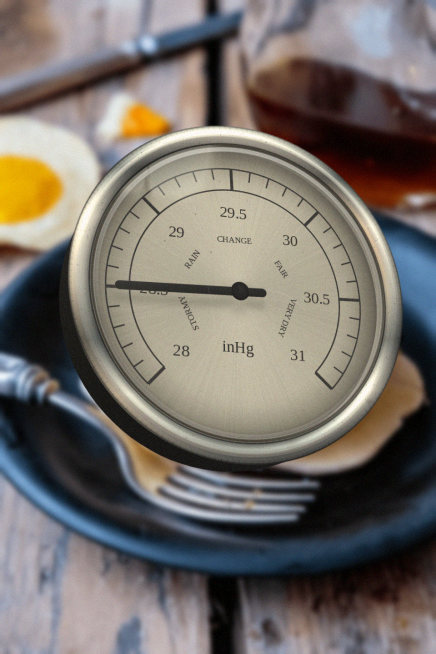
28.5 inHg
